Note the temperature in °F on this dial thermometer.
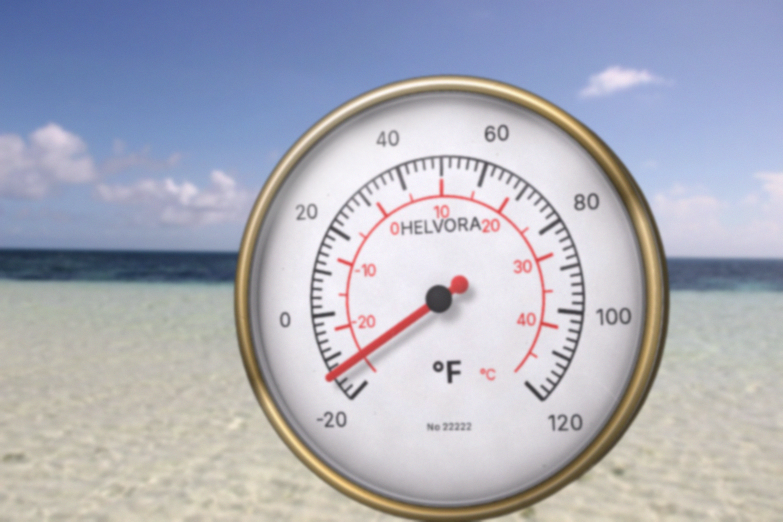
-14 °F
